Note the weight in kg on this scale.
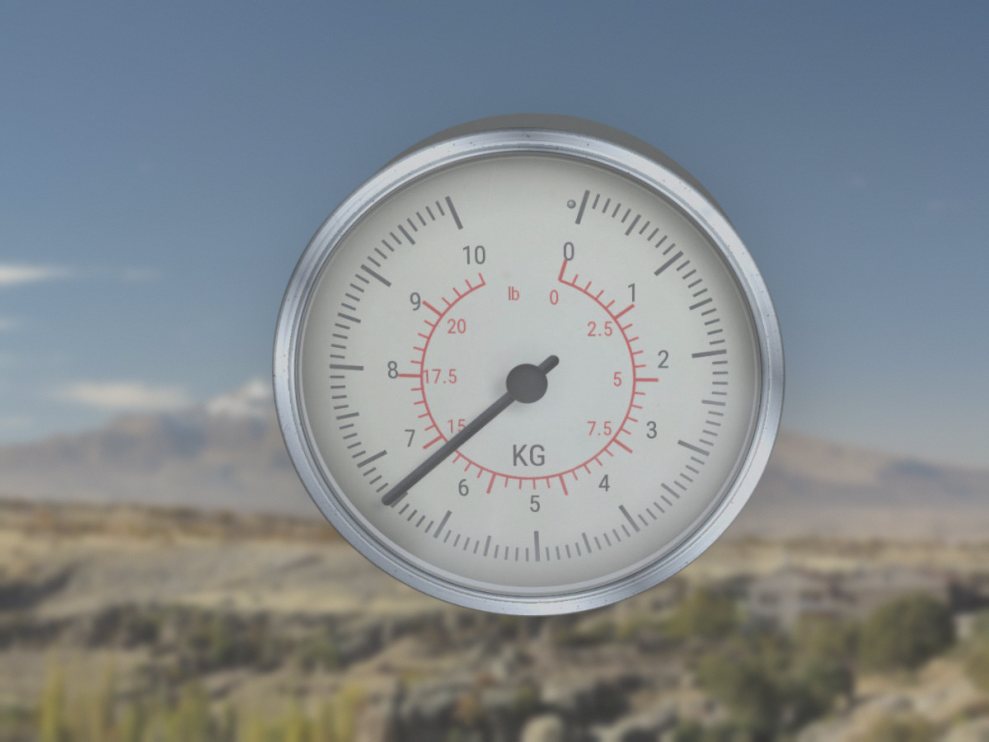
6.6 kg
